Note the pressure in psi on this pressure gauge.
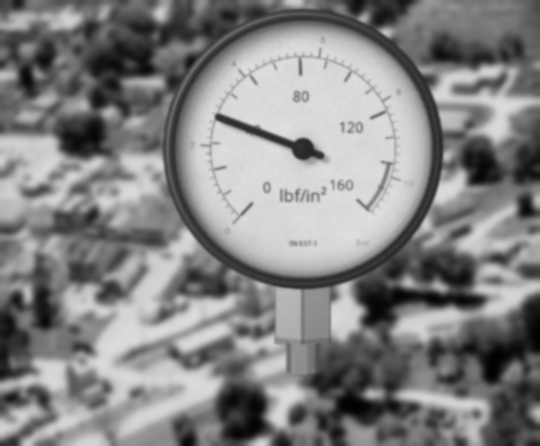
40 psi
